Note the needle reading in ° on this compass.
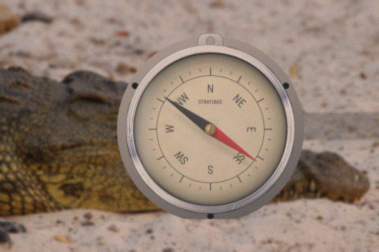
125 °
